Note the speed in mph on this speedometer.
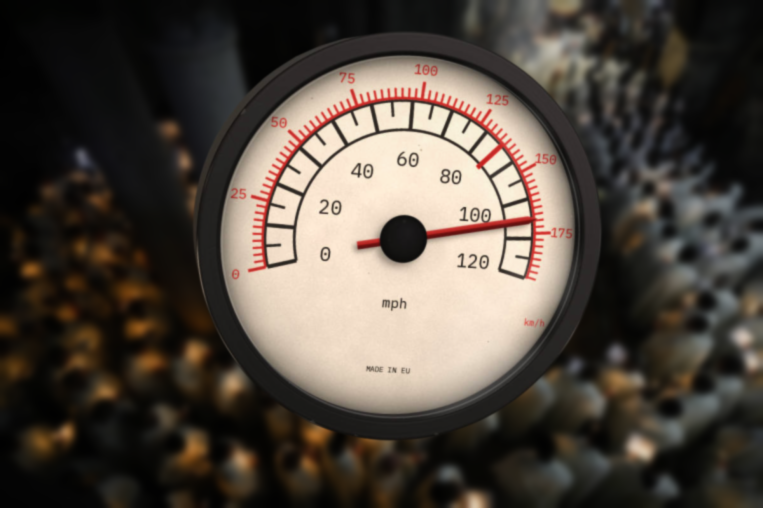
105 mph
